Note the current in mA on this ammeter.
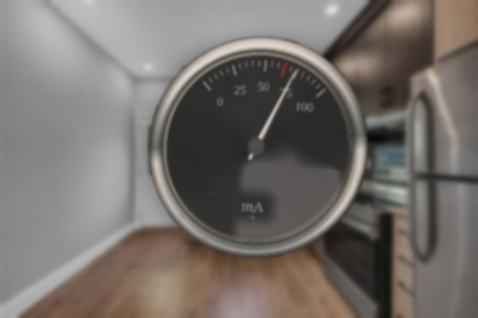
75 mA
